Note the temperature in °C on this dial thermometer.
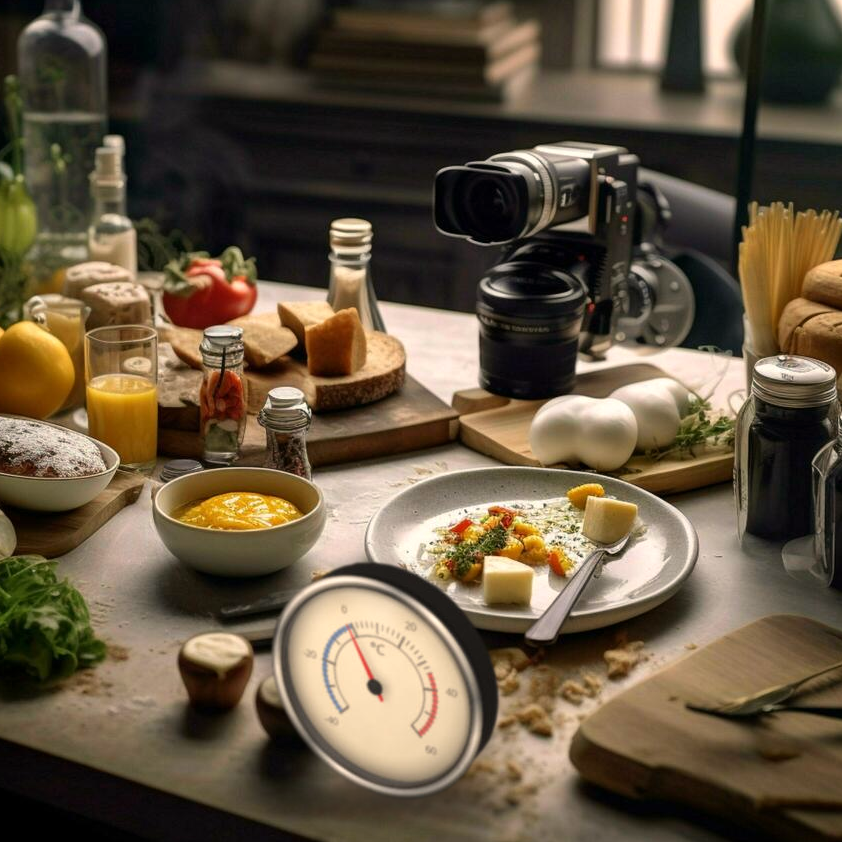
0 °C
